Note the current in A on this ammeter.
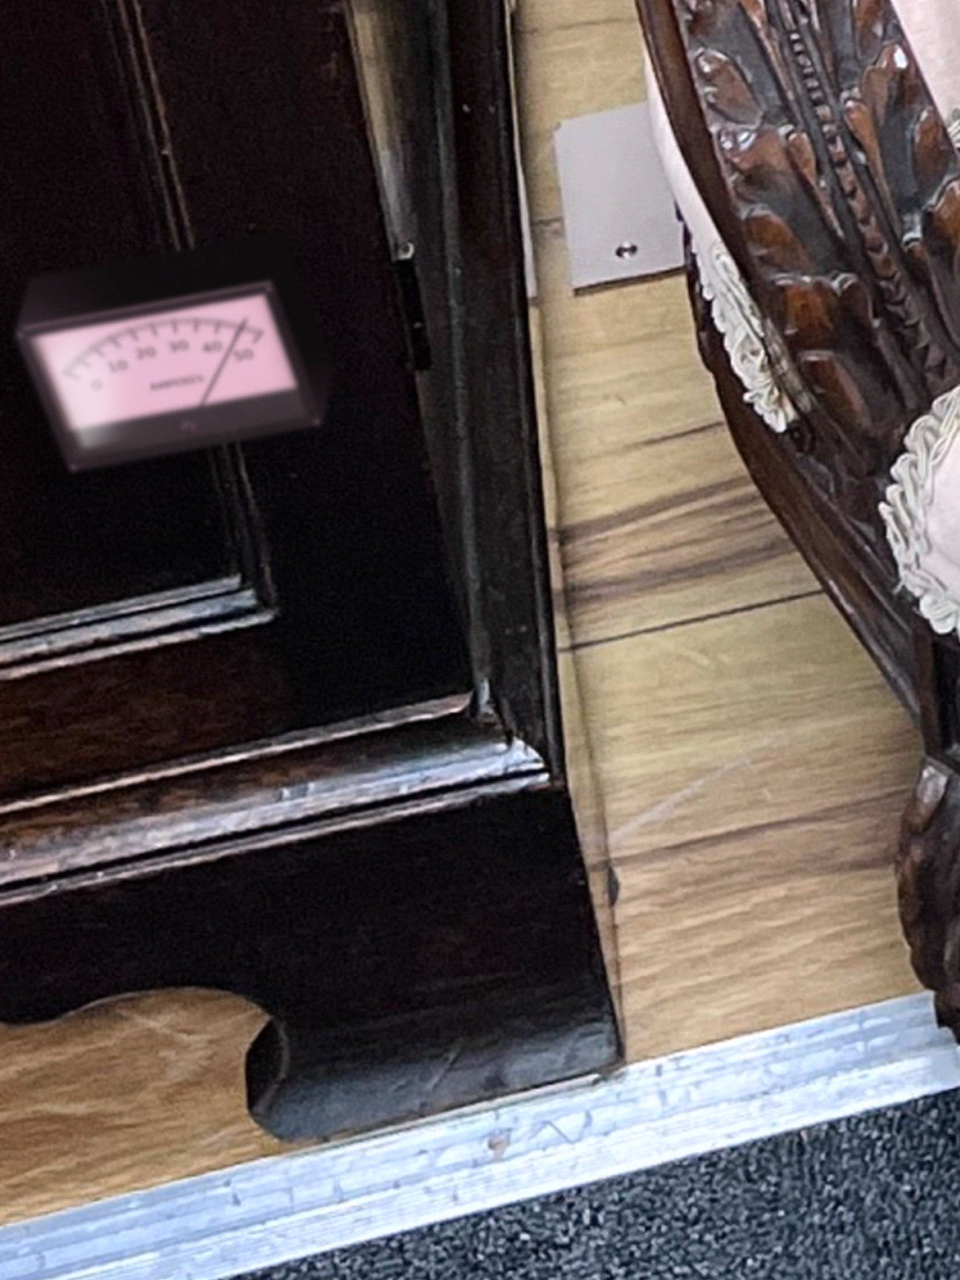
45 A
